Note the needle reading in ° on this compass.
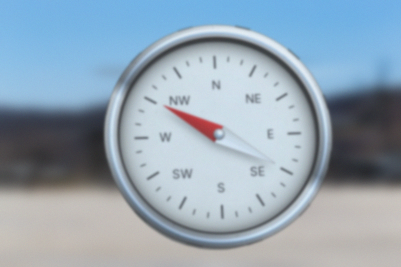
300 °
